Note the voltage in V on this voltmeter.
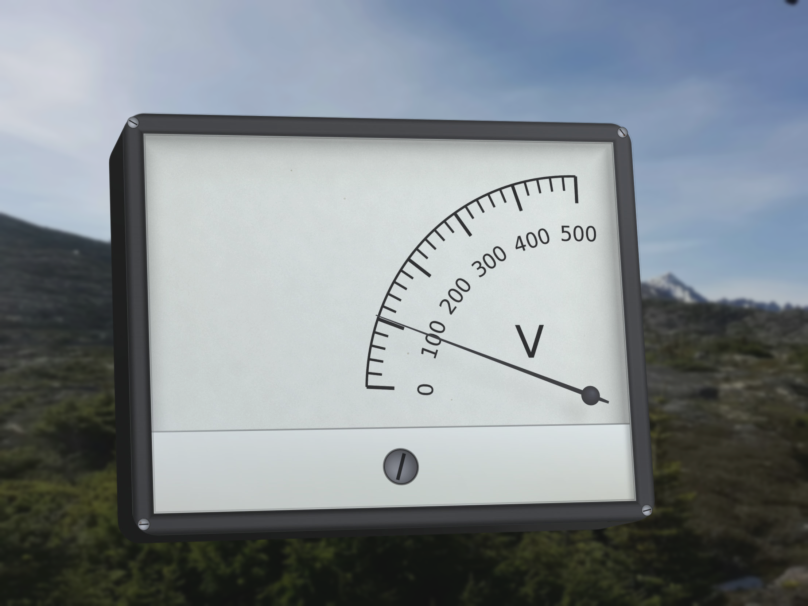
100 V
